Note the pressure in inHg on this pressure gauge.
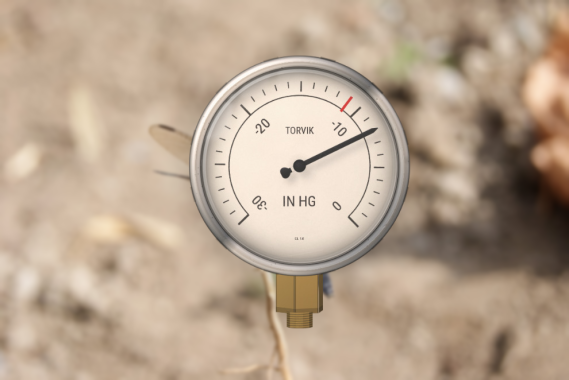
-8 inHg
